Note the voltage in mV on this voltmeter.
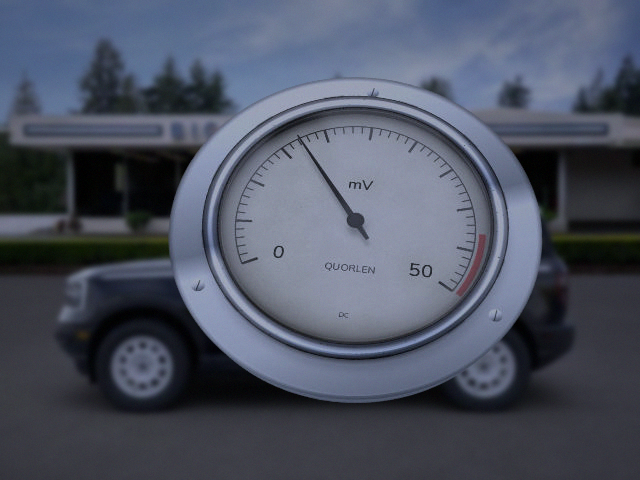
17 mV
